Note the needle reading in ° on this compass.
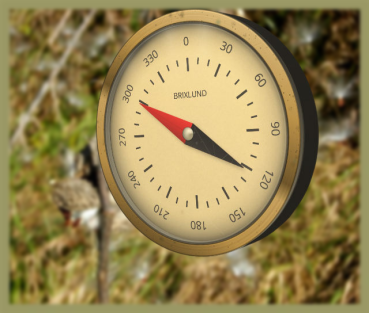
300 °
